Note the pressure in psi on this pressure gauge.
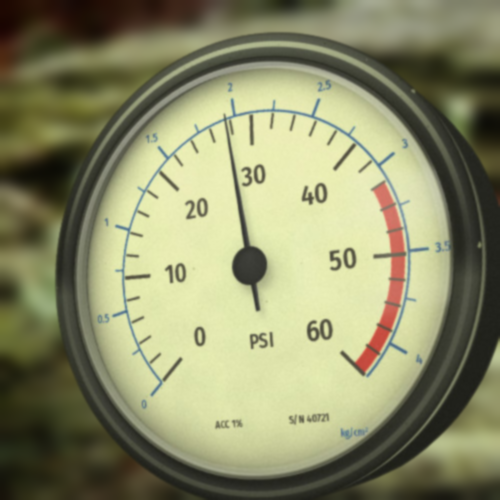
28 psi
